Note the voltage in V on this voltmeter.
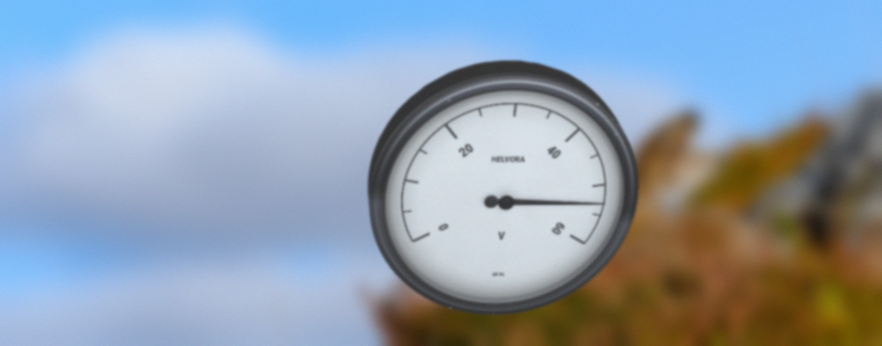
52.5 V
